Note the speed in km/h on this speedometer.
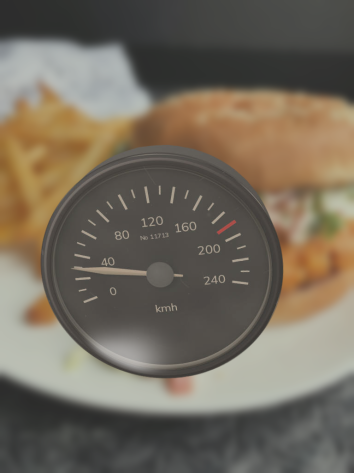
30 km/h
